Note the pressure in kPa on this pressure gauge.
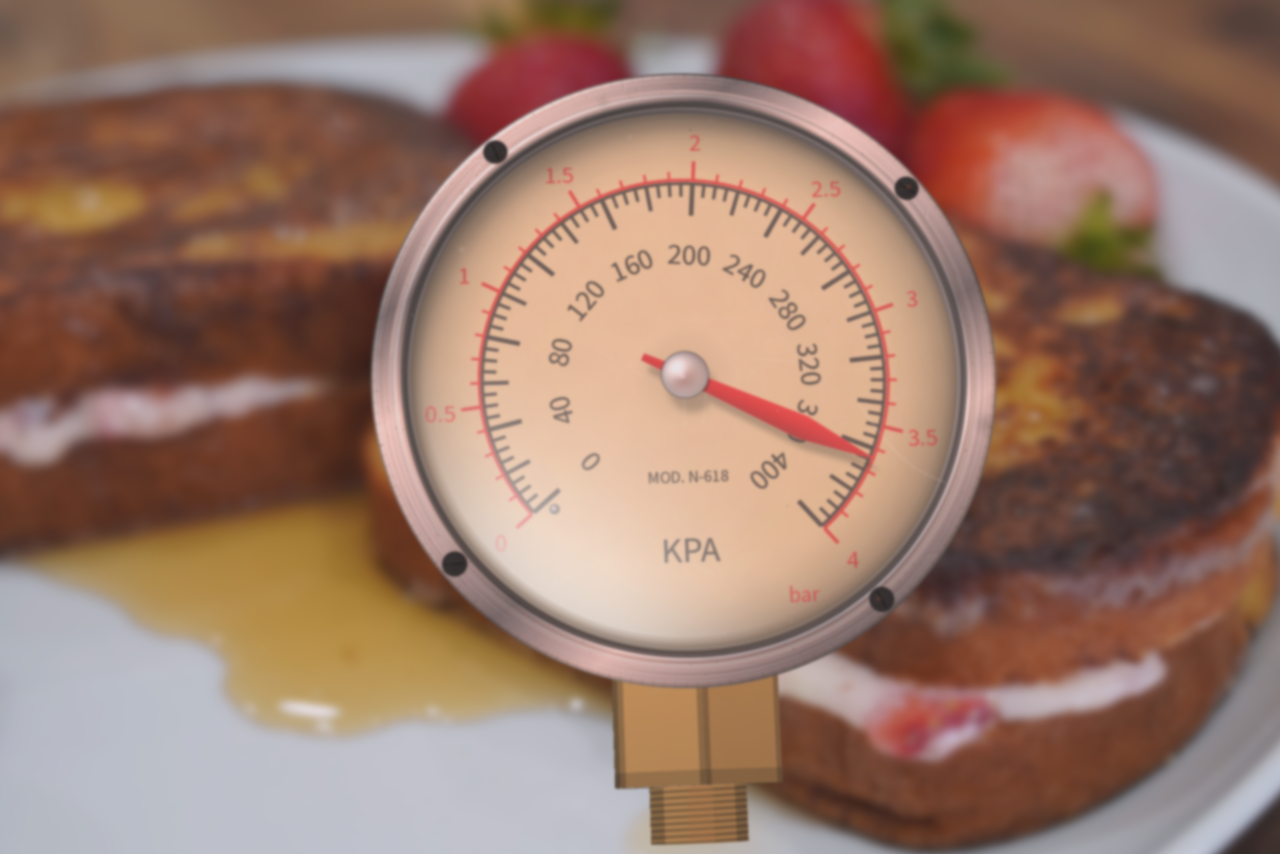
365 kPa
